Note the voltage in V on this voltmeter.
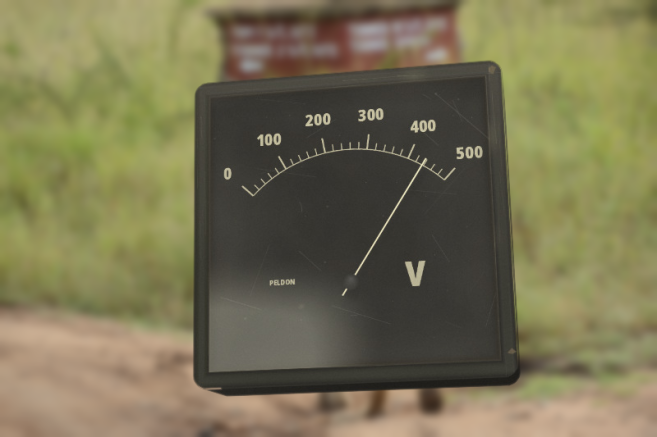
440 V
